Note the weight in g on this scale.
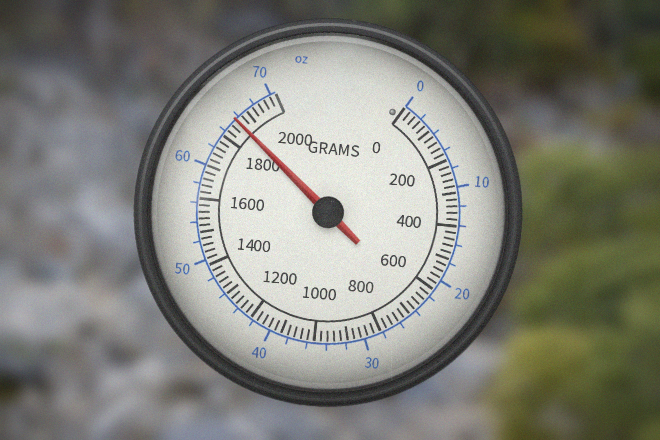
1860 g
